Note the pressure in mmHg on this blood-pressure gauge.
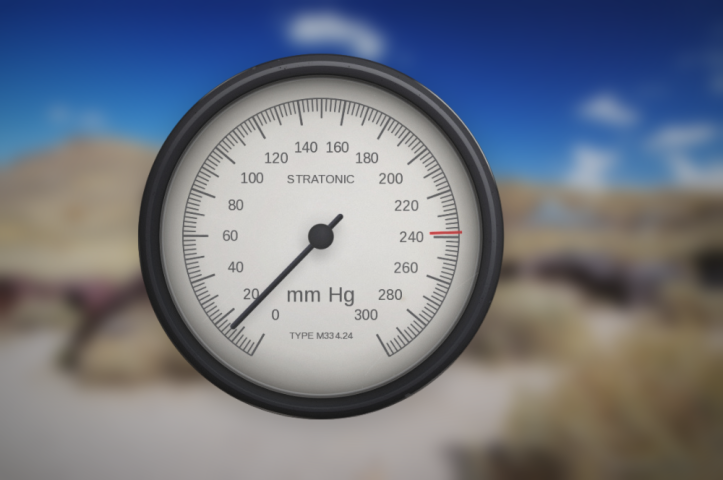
14 mmHg
